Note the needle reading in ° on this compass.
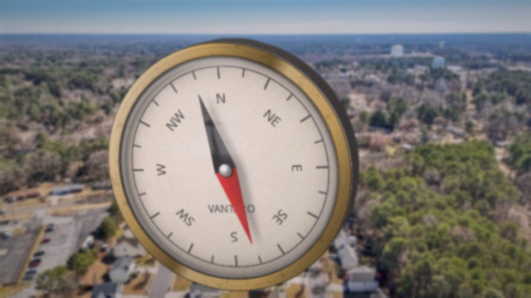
165 °
